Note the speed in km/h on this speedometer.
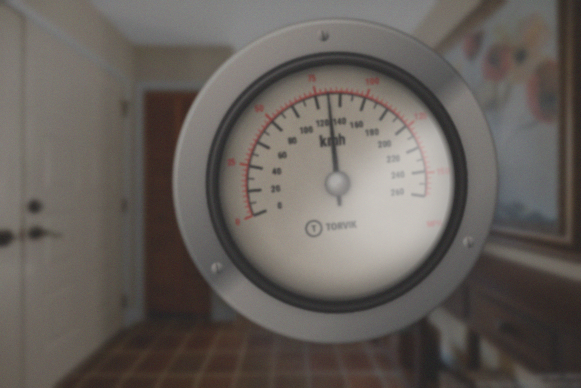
130 km/h
